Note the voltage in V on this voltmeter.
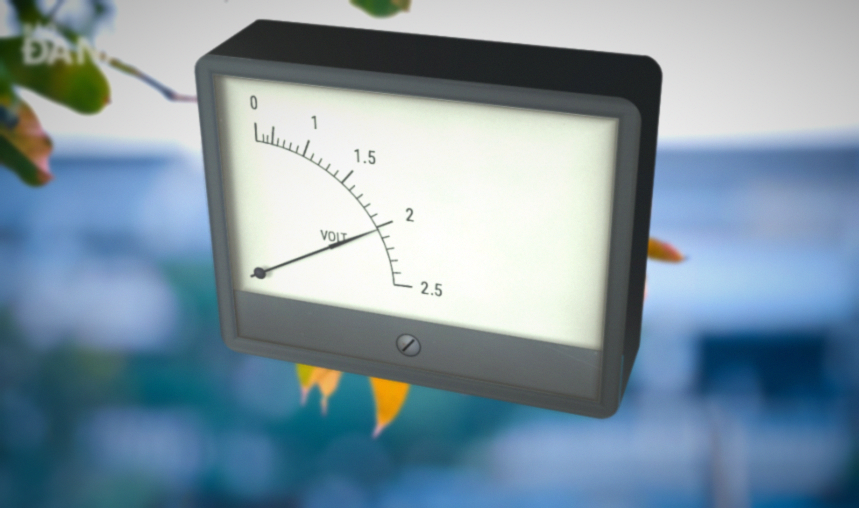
2 V
